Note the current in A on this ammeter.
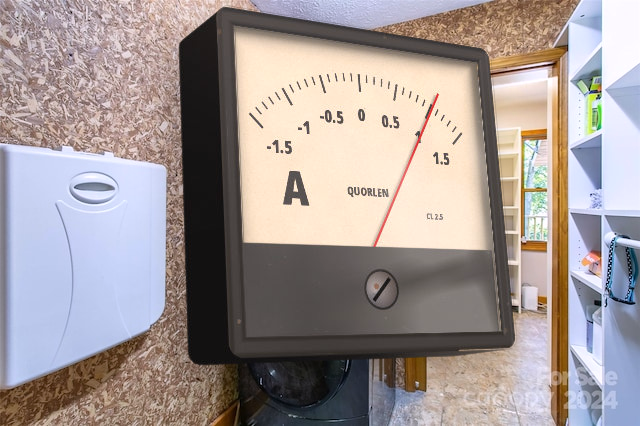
1 A
